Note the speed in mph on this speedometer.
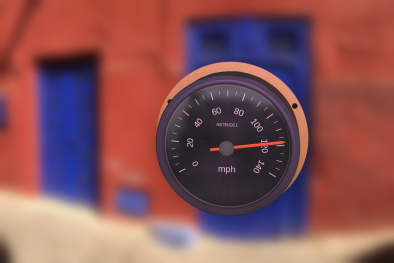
117.5 mph
